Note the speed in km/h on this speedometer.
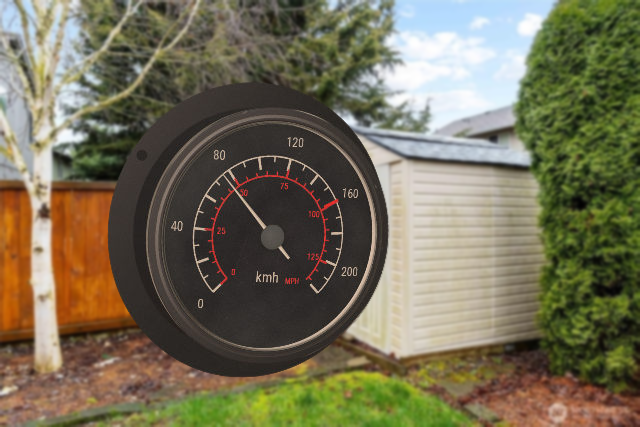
75 km/h
